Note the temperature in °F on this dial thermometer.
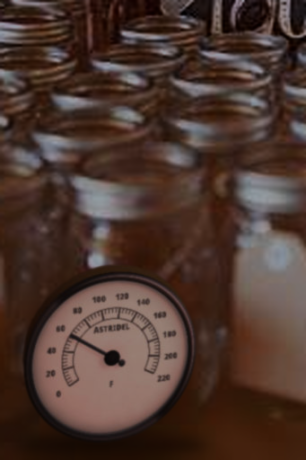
60 °F
